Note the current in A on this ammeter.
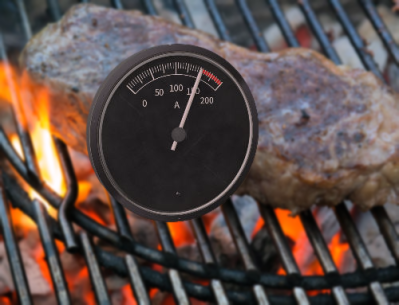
150 A
